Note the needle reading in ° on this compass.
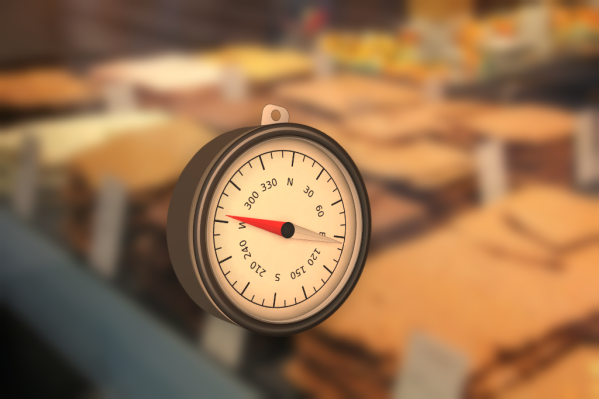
275 °
